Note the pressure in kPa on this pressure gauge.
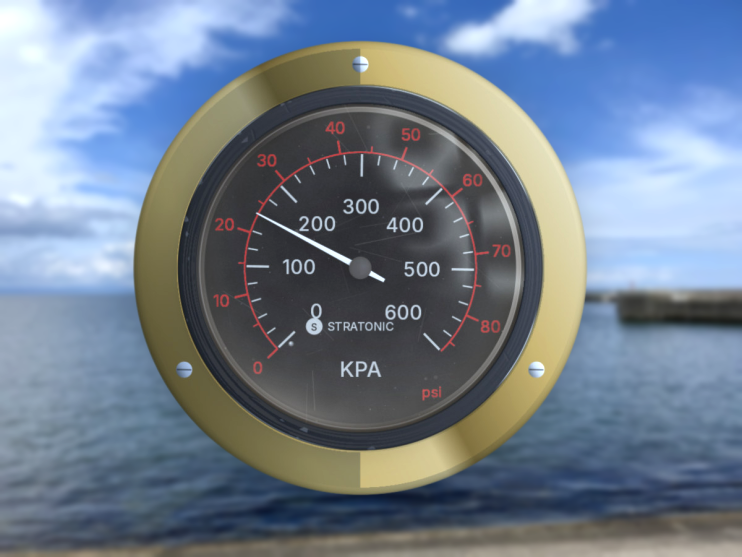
160 kPa
